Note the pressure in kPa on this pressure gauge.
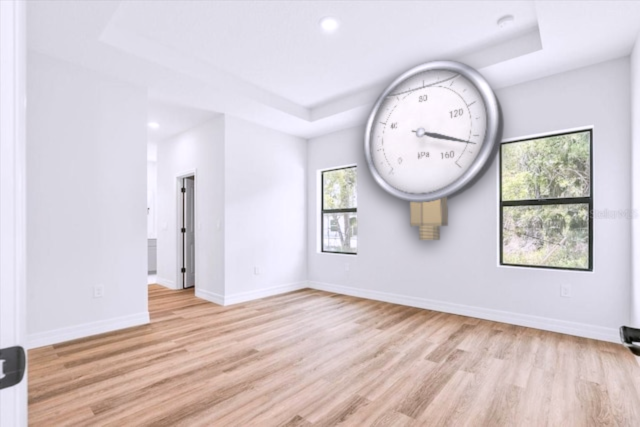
145 kPa
